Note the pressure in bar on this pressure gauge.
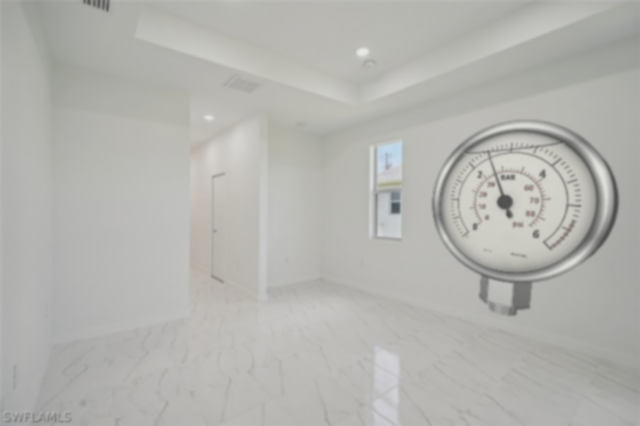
2.5 bar
